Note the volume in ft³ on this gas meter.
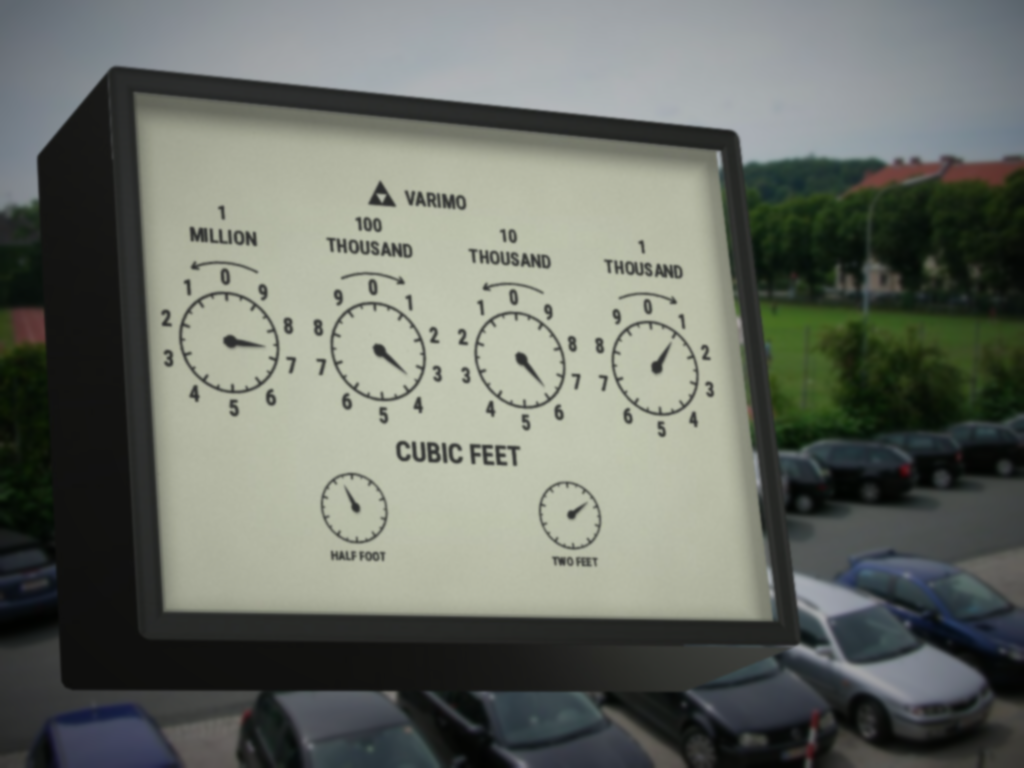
736100 ft³
